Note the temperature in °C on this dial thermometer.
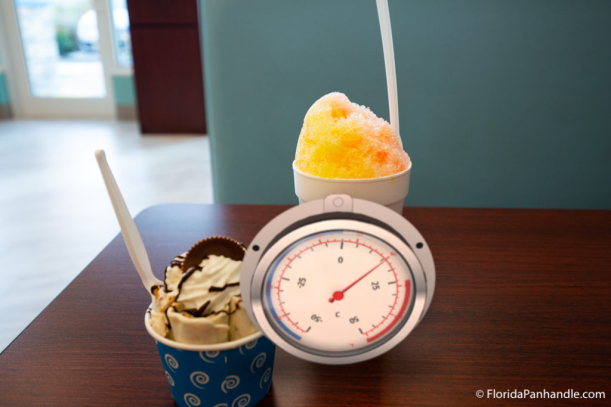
15 °C
